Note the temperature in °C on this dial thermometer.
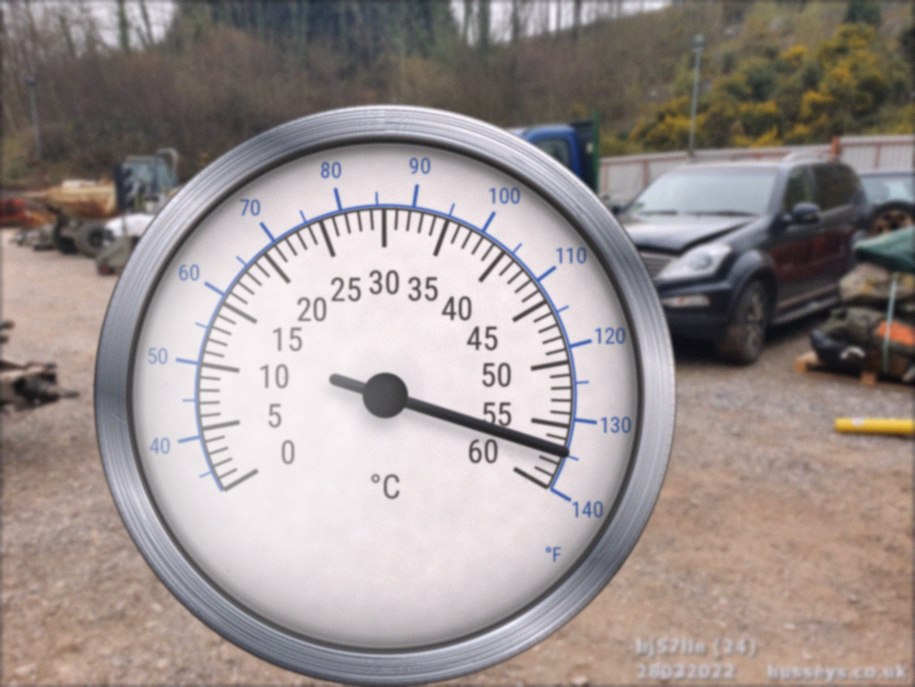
57 °C
